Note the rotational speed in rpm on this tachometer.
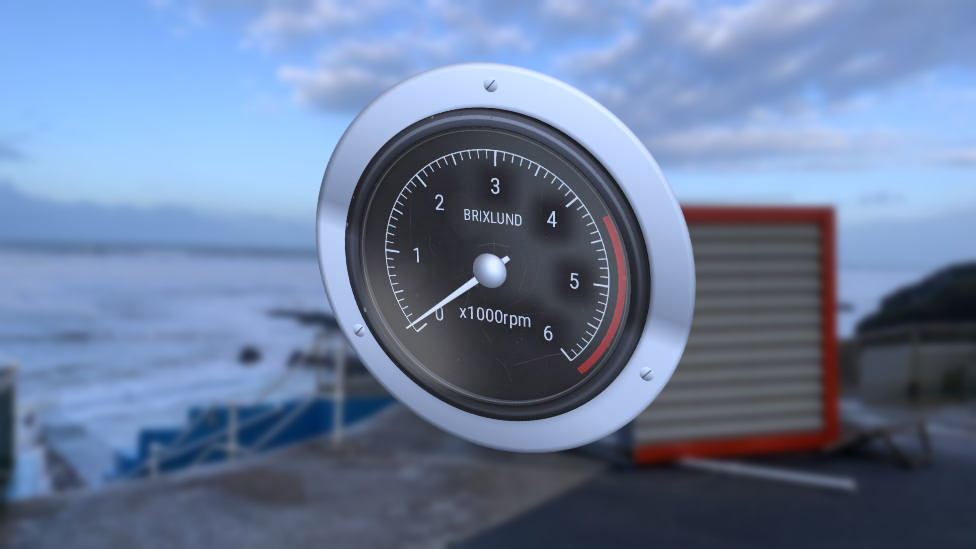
100 rpm
